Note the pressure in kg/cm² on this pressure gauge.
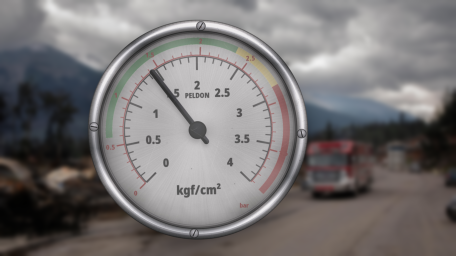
1.45 kg/cm²
